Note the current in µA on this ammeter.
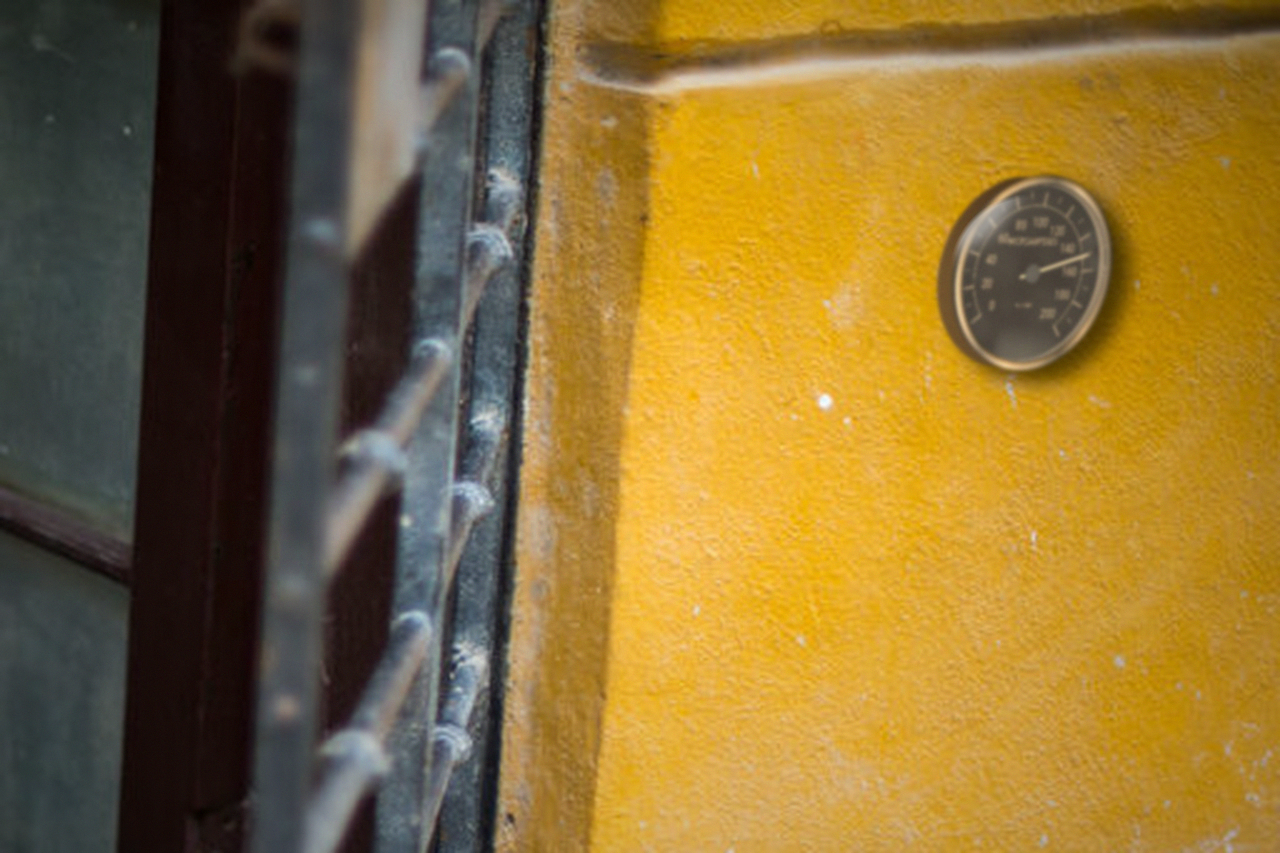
150 µA
